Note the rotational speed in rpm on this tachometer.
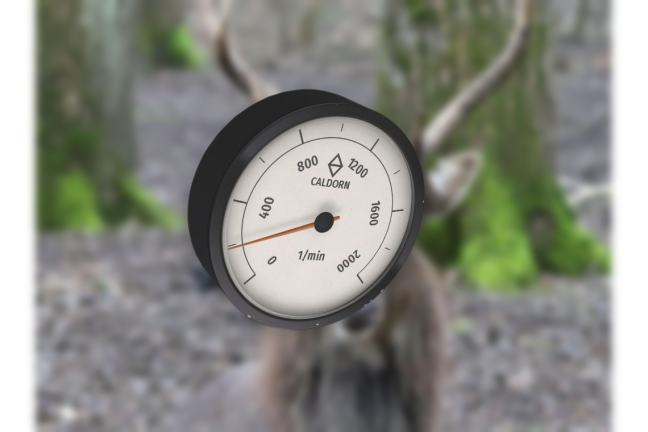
200 rpm
